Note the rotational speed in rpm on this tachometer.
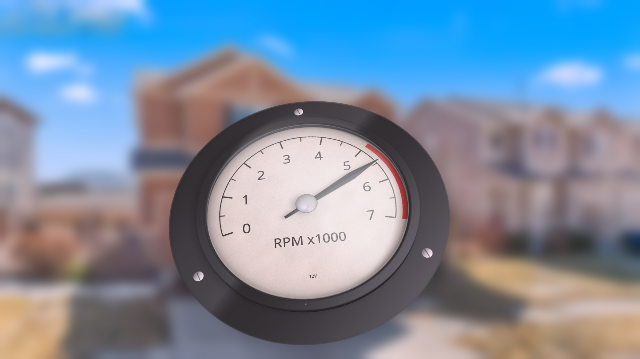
5500 rpm
